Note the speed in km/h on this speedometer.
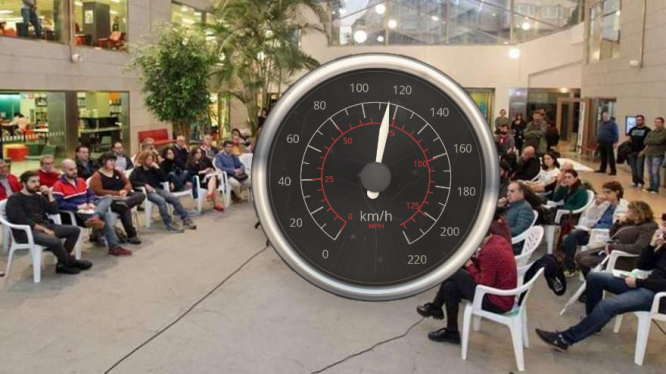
115 km/h
